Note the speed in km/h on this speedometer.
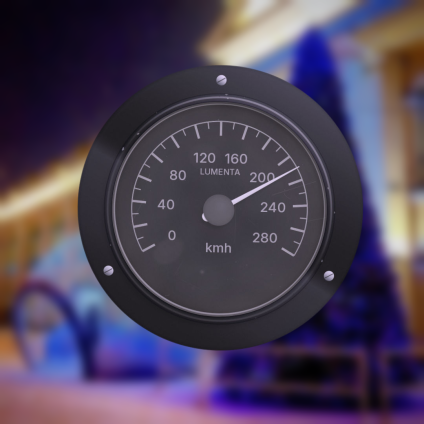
210 km/h
